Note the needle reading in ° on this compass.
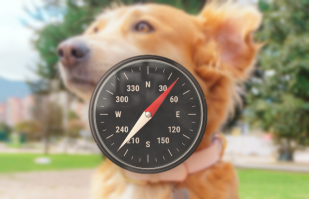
40 °
